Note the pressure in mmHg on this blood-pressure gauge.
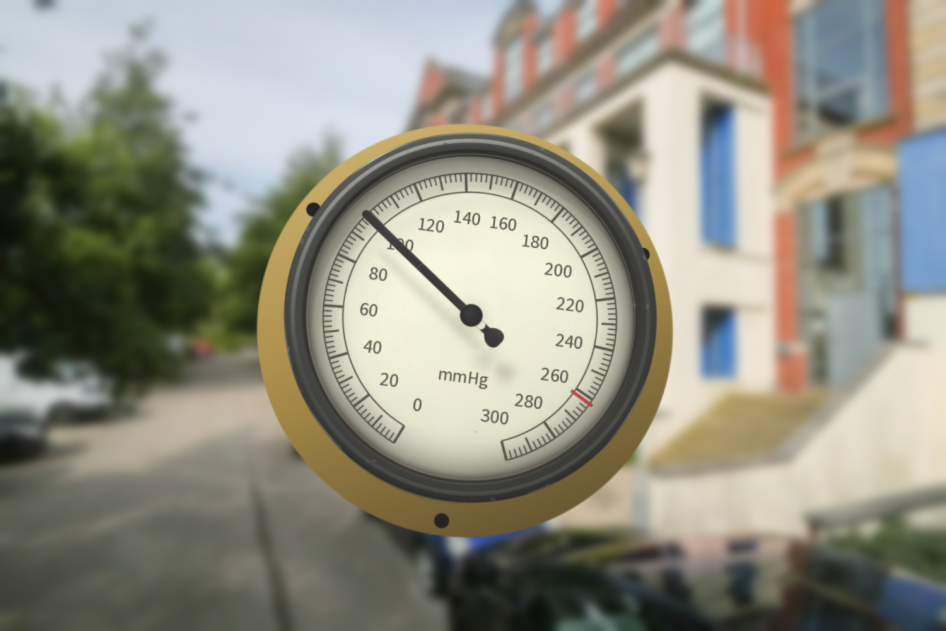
98 mmHg
